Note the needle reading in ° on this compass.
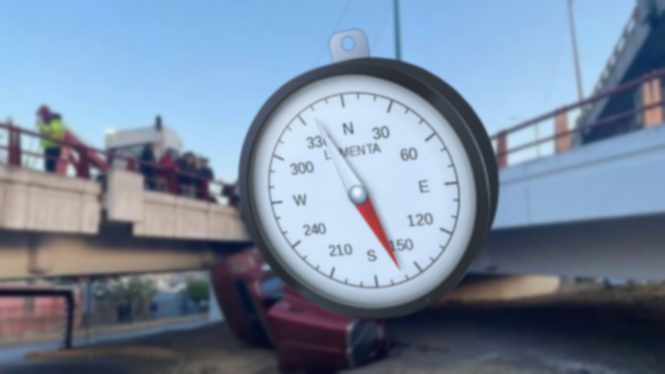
160 °
